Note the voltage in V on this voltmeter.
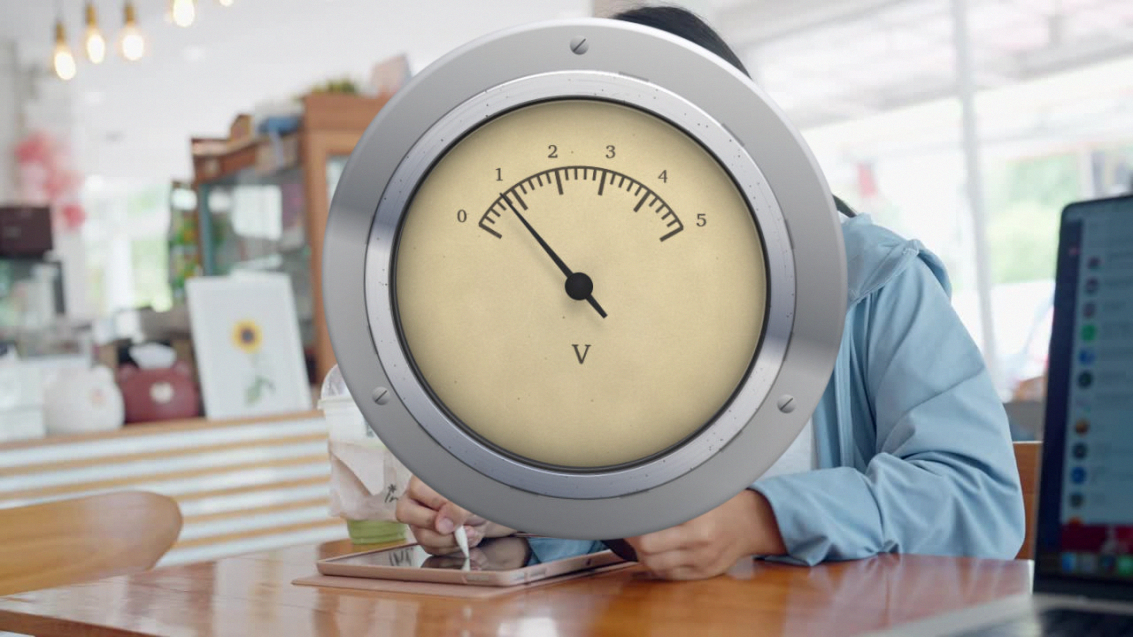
0.8 V
